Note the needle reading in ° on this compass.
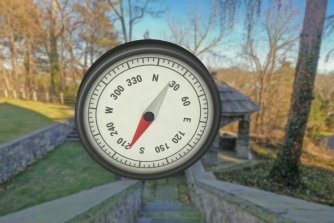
200 °
